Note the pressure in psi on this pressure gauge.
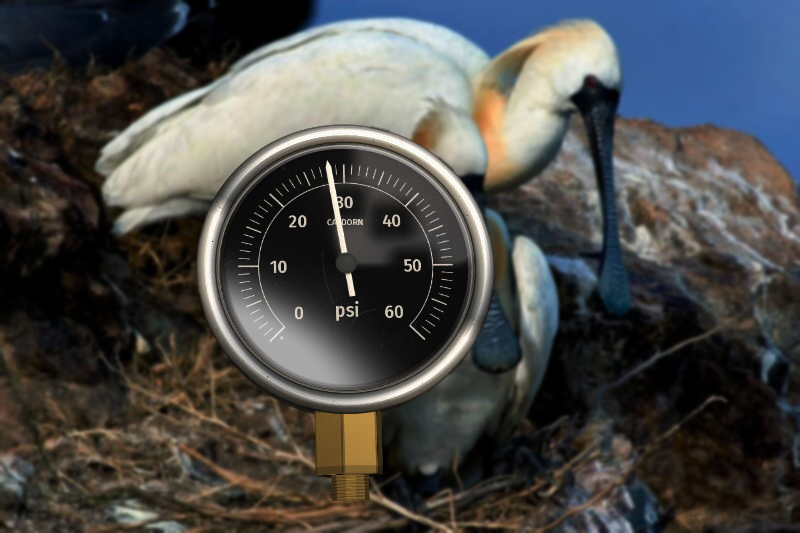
28 psi
